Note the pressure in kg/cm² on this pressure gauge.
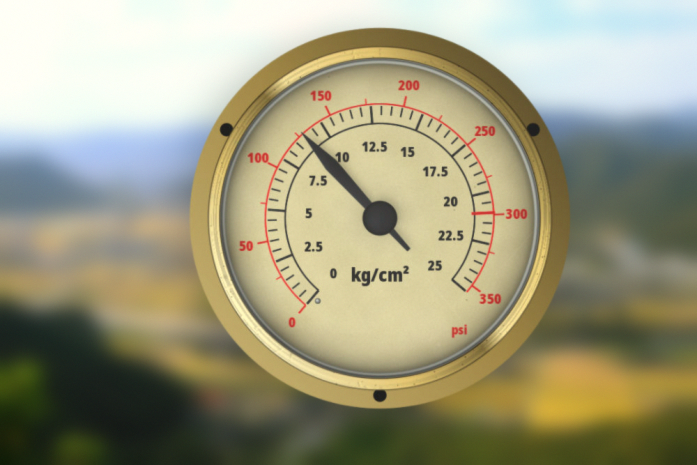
9 kg/cm²
